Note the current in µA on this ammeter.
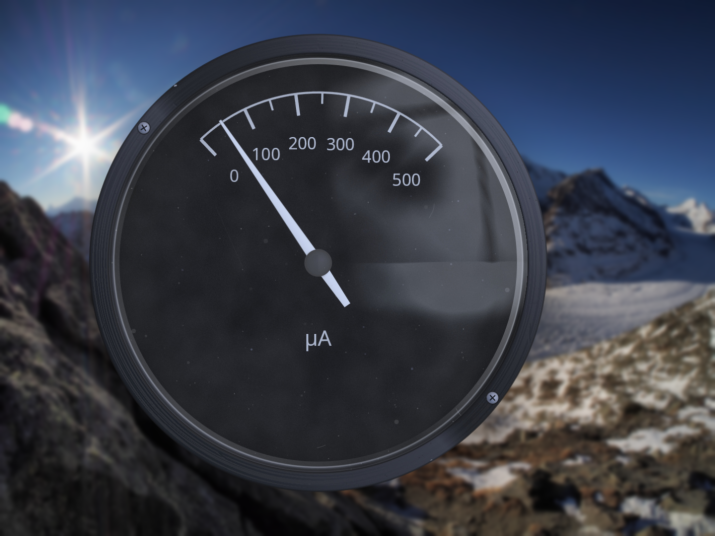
50 µA
